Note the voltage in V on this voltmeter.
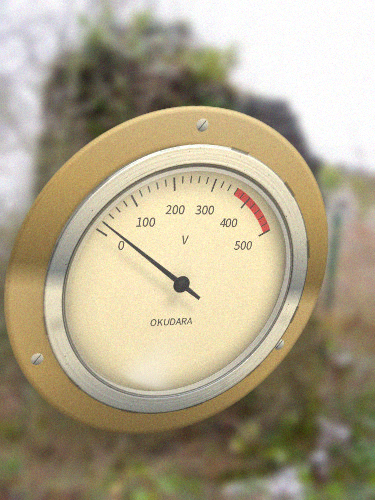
20 V
